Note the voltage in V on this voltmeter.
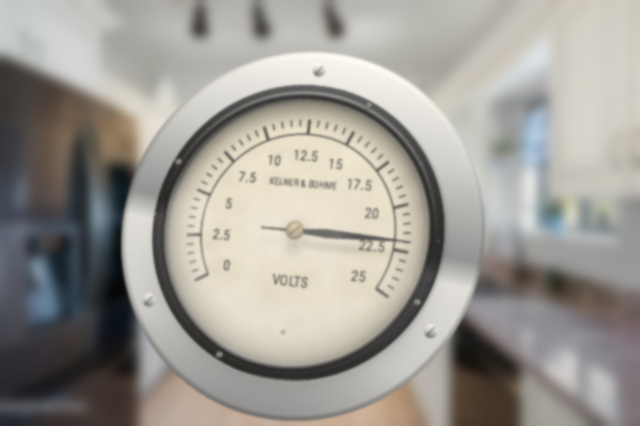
22 V
